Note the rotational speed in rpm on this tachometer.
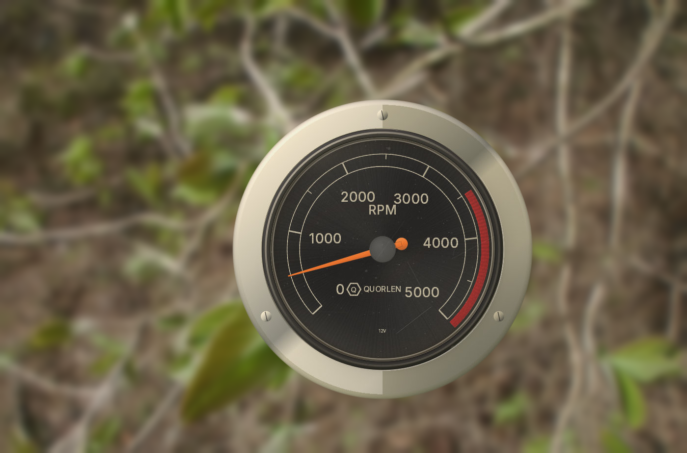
500 rpm
